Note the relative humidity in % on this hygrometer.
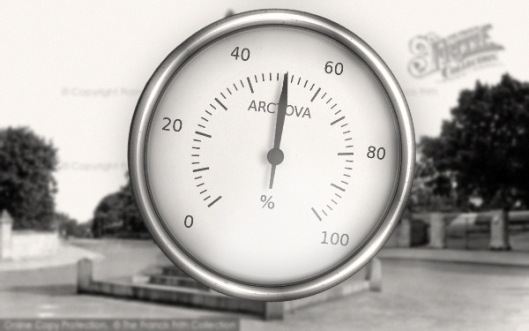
50 %
